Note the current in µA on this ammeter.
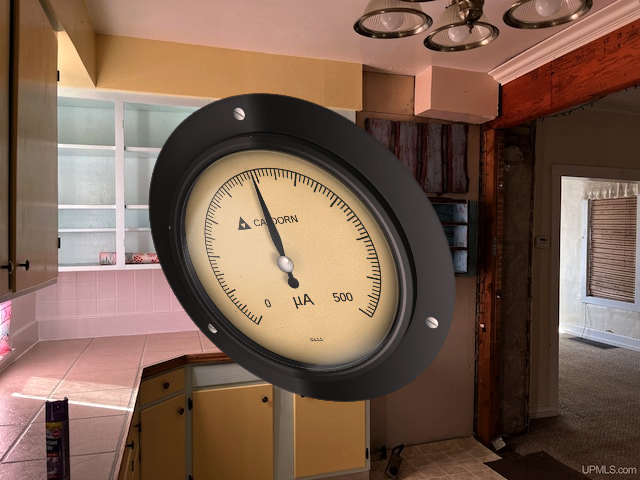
250 µA
